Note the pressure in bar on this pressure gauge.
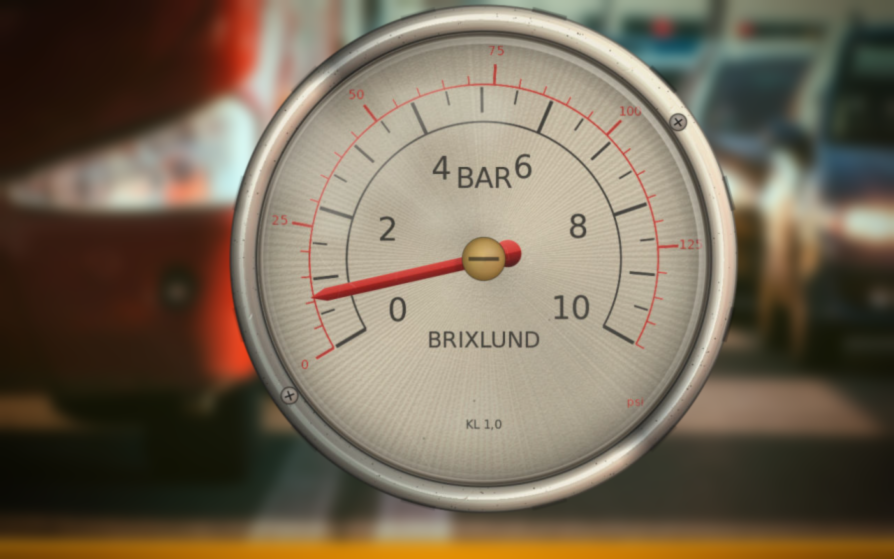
0.75 bar
